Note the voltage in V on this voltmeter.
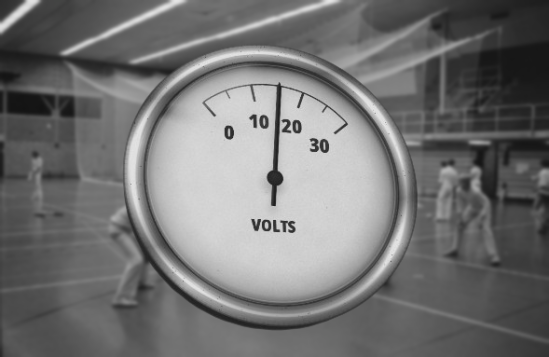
15 V
